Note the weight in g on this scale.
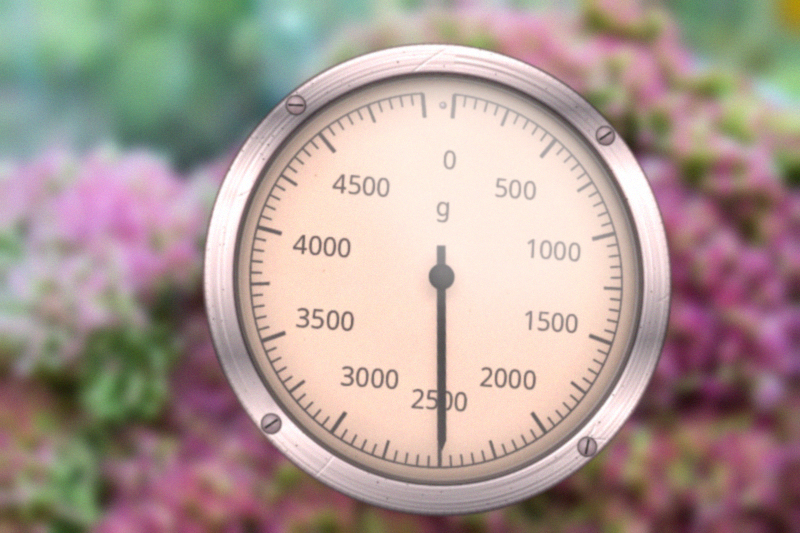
2500 g
